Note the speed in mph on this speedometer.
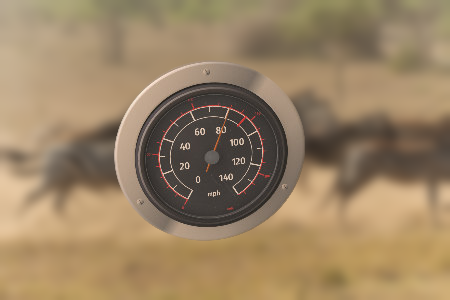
80 mph
